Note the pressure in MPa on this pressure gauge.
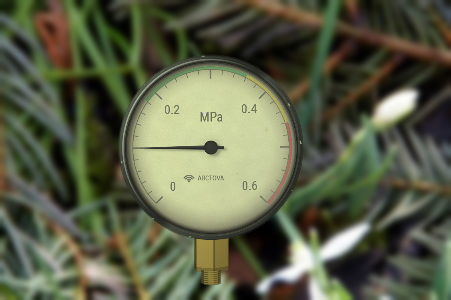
0.1 MPa
